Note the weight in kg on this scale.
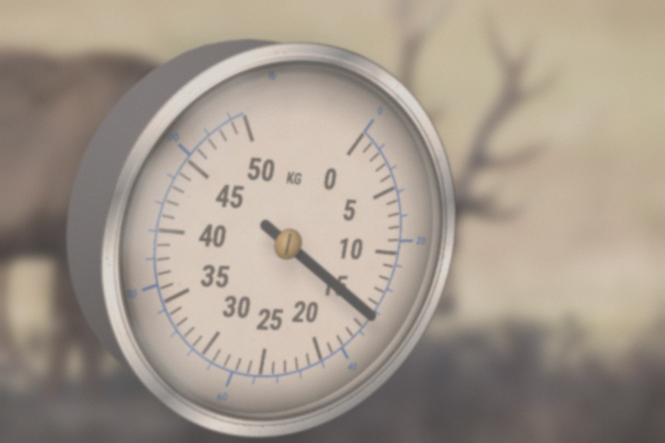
15 kg
